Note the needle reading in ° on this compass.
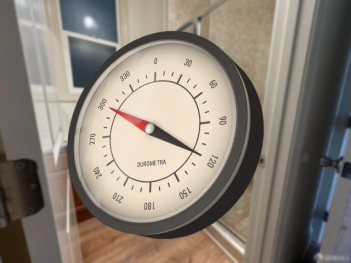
300 °
